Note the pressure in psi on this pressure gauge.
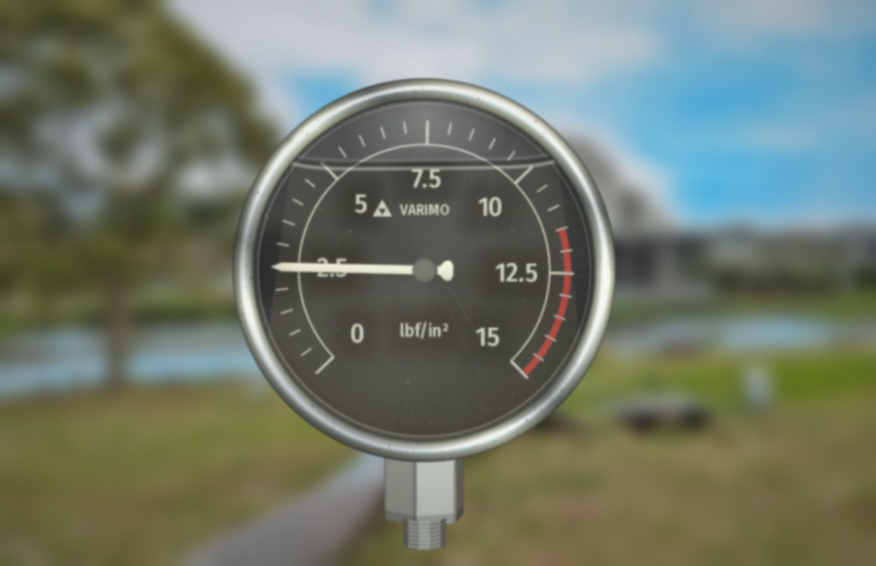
2.5 psi
